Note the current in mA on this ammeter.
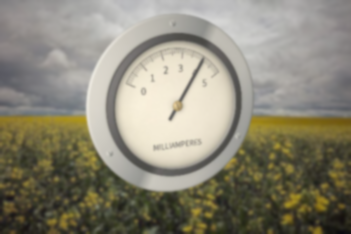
4 mA
